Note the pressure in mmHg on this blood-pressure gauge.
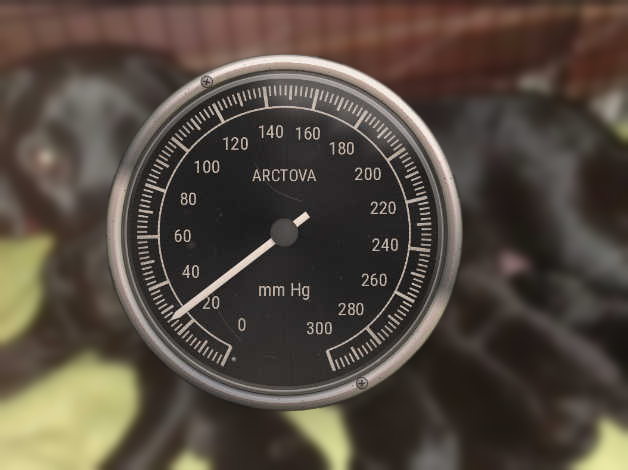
26 mmHg
